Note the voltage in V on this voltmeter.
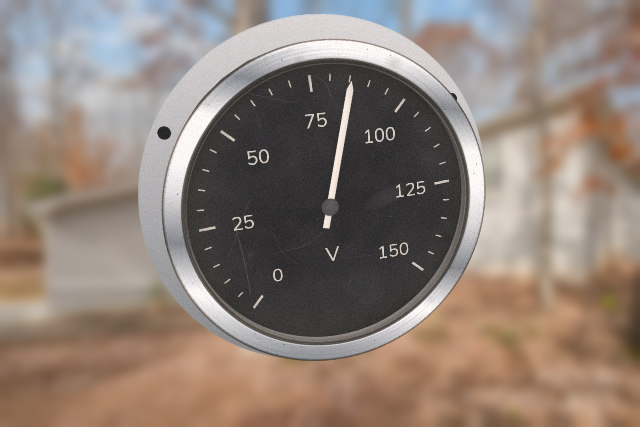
85 V
